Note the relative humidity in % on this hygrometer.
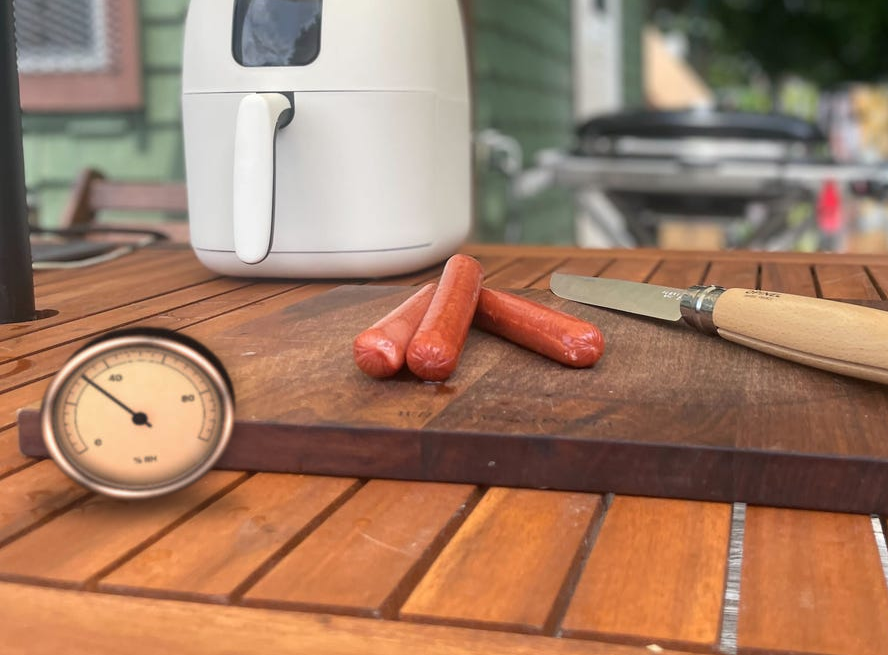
32 %
